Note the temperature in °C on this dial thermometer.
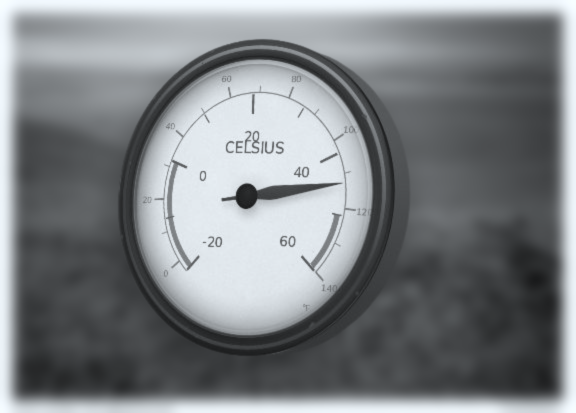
45 °C
